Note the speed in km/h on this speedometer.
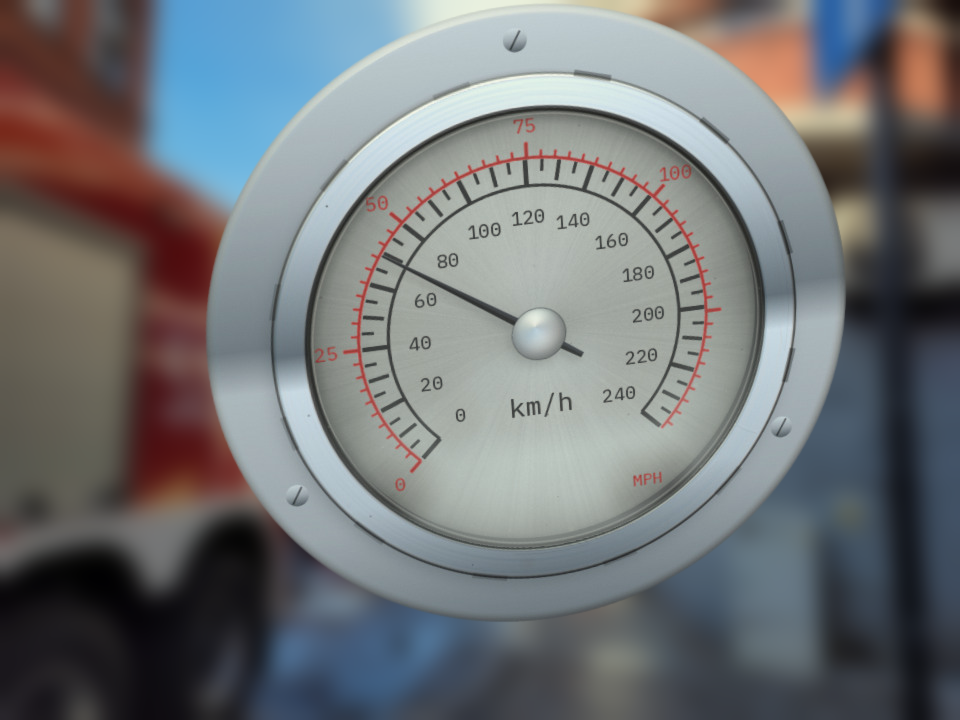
70 km/h
